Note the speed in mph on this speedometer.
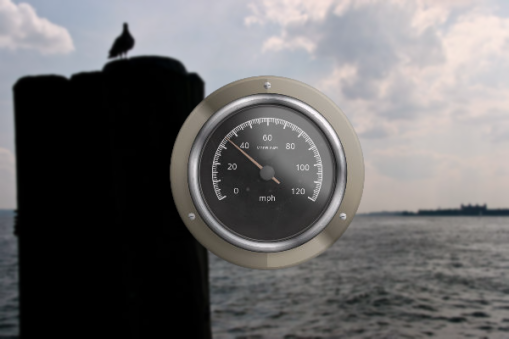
35 mph
